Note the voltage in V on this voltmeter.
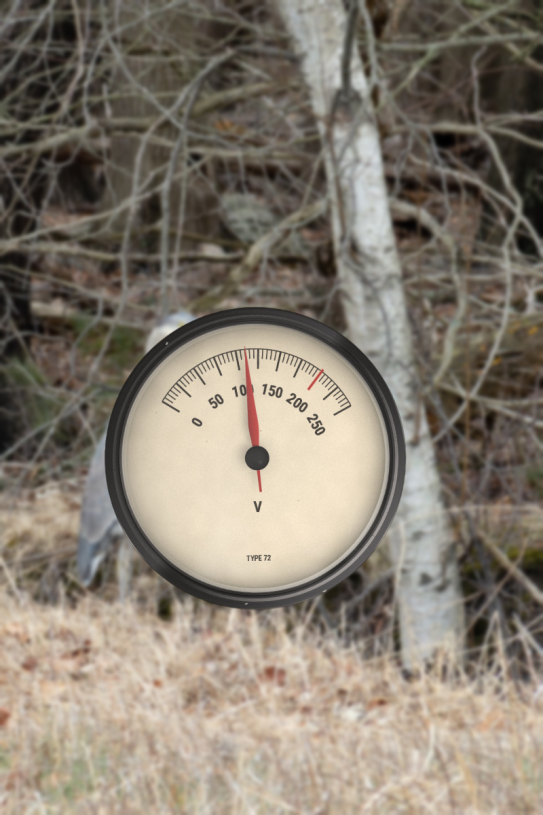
110 V
